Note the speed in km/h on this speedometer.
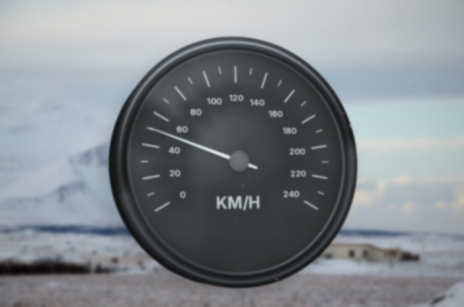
50 km/h
